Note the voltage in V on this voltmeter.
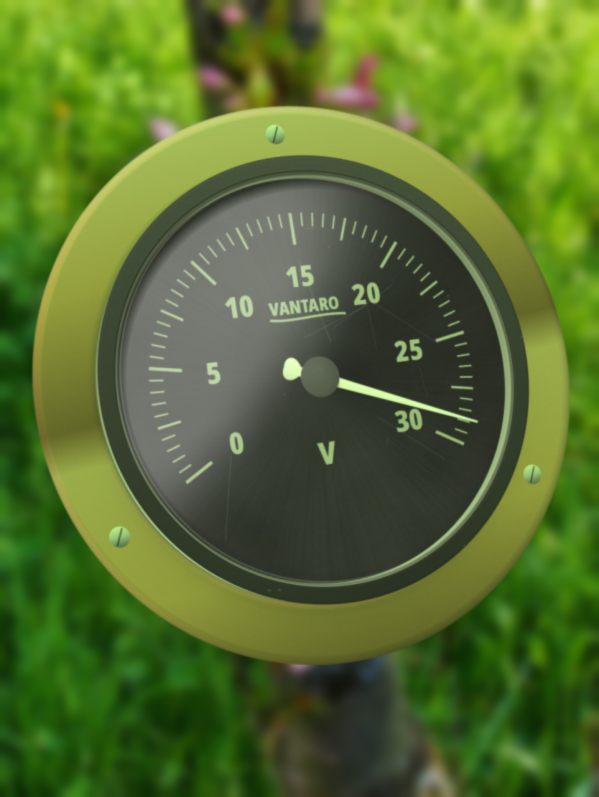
29 V
